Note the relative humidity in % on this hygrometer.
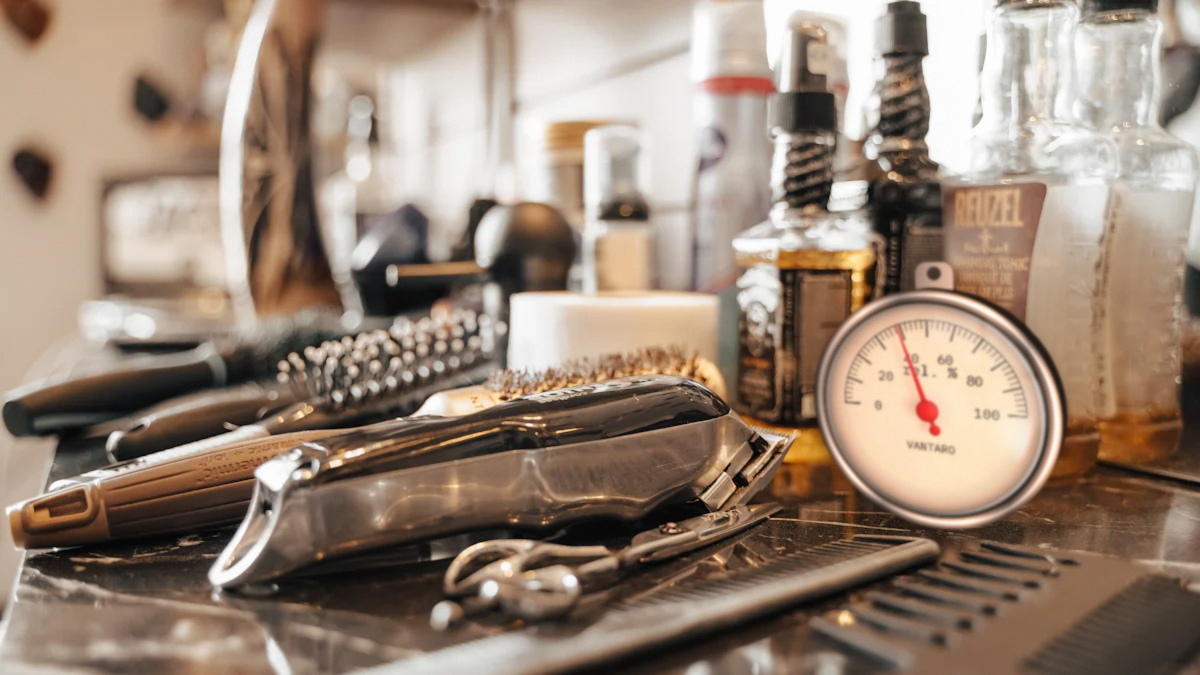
40 %
